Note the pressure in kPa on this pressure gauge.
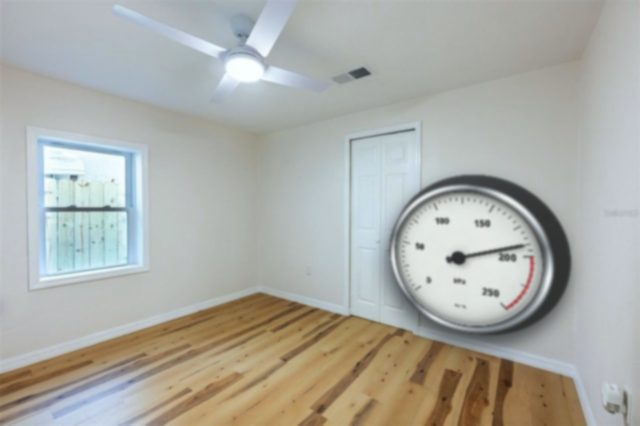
190 kPa
